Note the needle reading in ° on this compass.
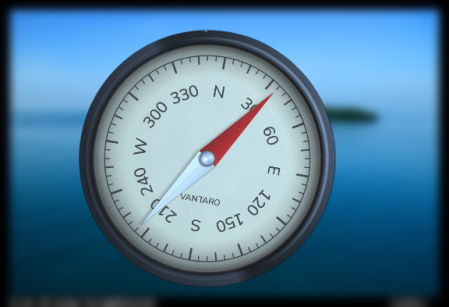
35 °
